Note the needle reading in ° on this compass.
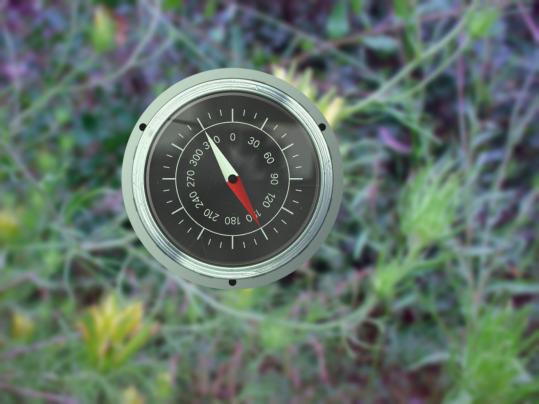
150 °
